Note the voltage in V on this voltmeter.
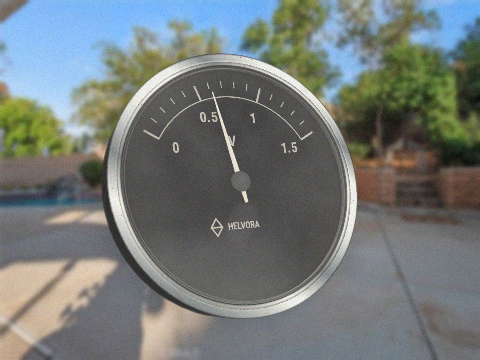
0.6 V
